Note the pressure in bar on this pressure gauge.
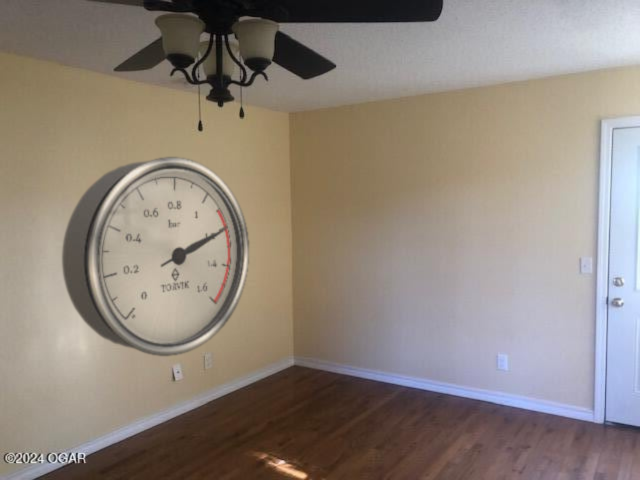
1.2 bar
